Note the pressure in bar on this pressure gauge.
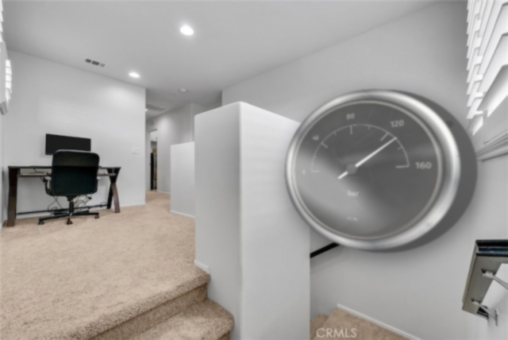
130 bar
